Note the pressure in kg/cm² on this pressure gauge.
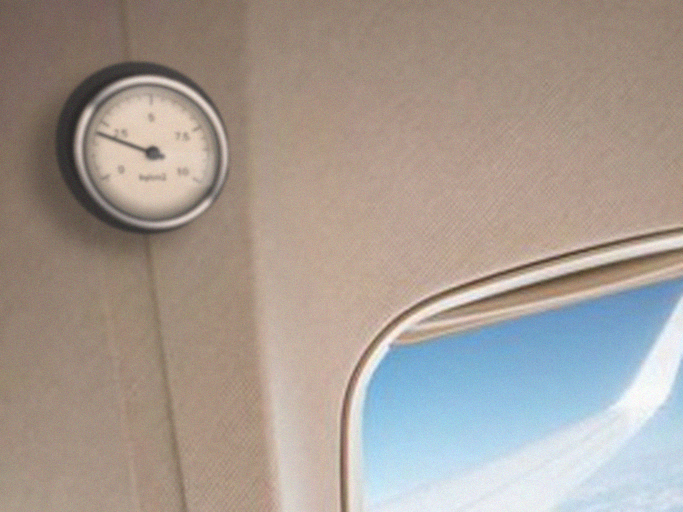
2 kg/cm²
